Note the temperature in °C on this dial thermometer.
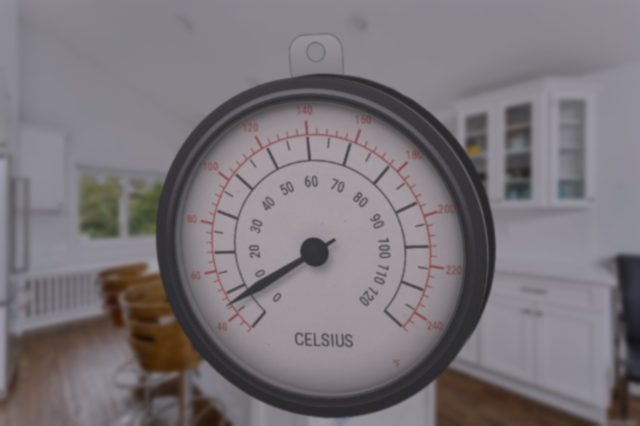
7.5 °C
